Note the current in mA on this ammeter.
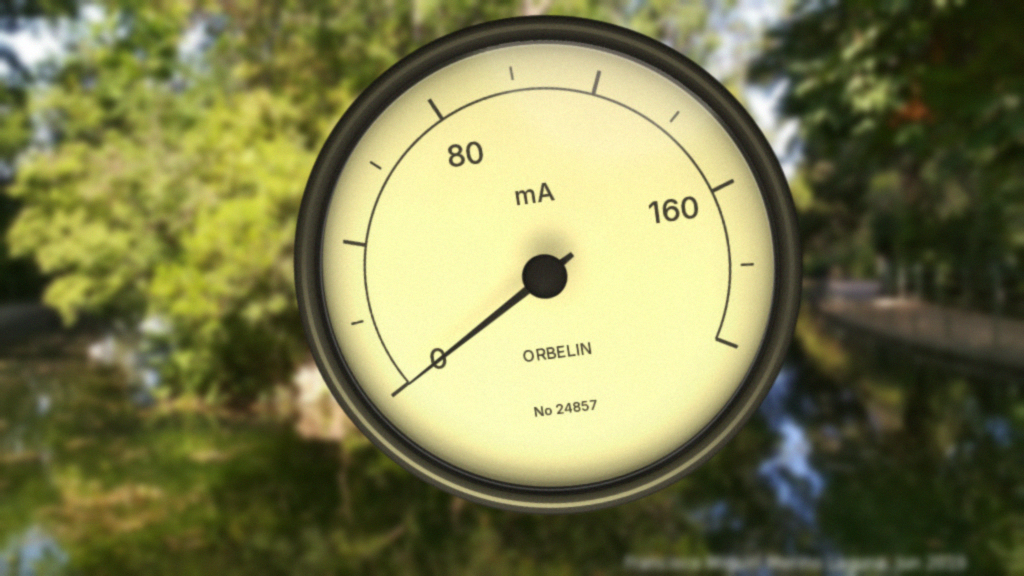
0 mA
